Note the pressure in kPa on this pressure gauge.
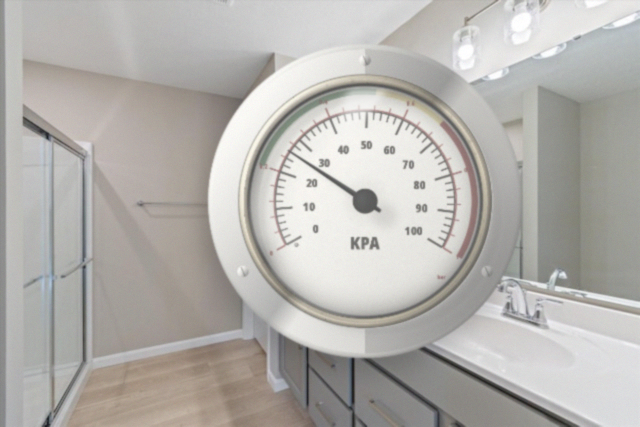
26 kPa
